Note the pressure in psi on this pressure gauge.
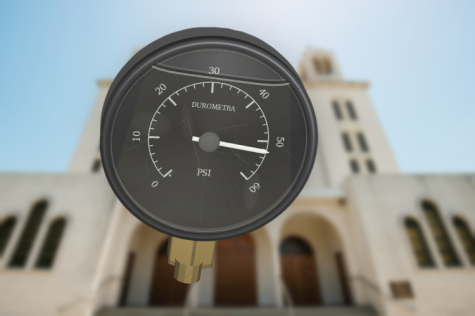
52 psi
